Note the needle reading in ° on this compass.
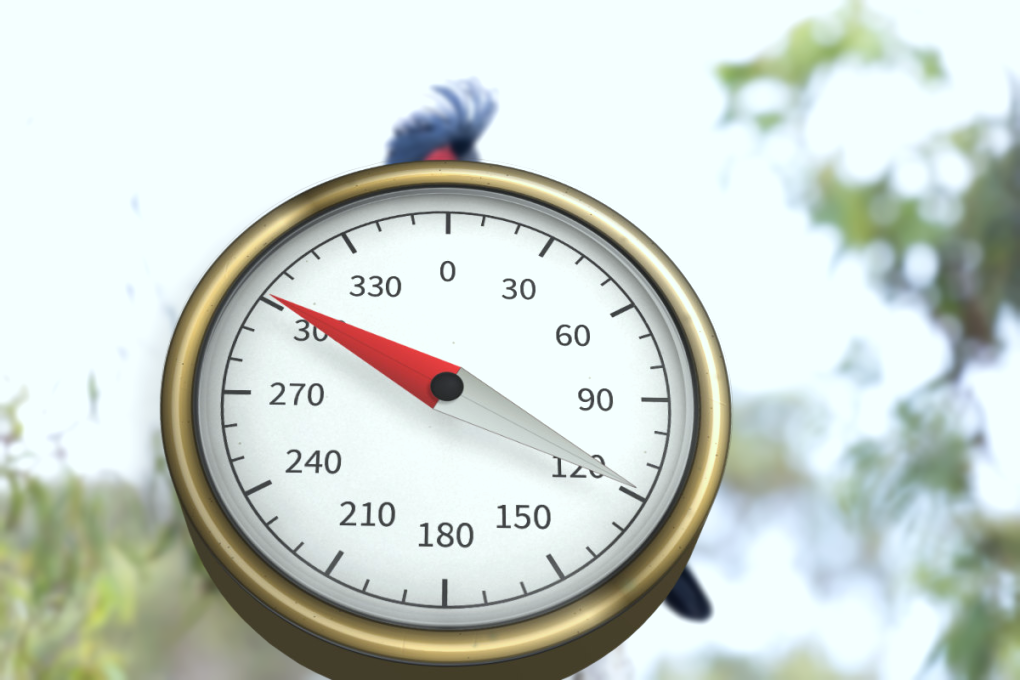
300 °
